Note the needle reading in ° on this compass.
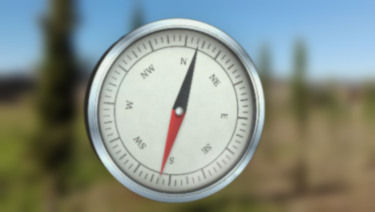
190 °
